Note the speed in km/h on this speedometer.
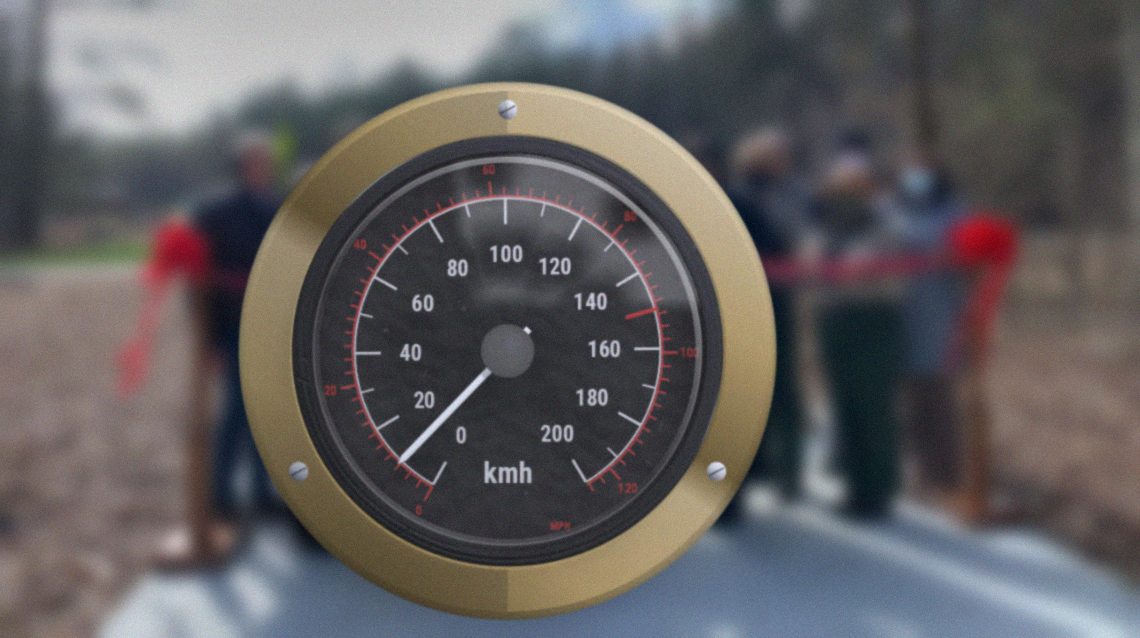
10 km/h
